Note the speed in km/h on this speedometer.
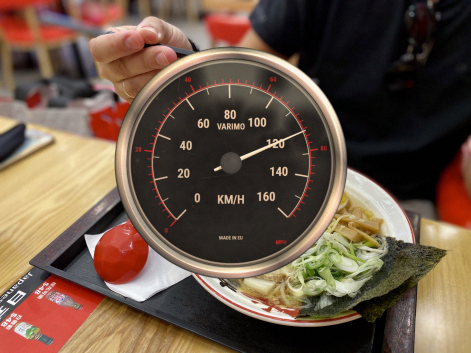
120 km/h
